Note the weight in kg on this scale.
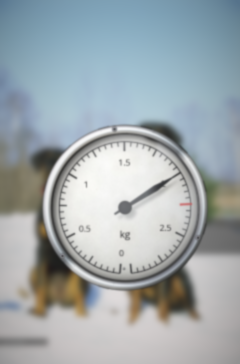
2 kg
